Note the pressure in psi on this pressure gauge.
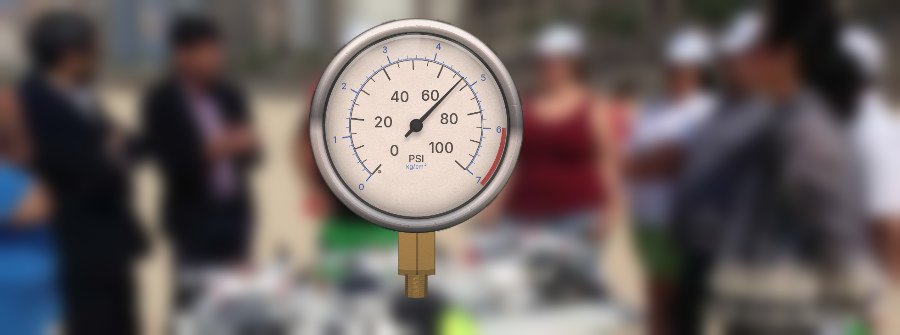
67.5 psi
